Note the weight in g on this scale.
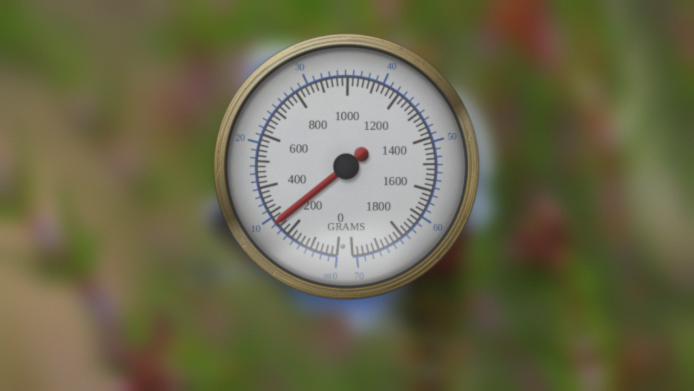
260 g
